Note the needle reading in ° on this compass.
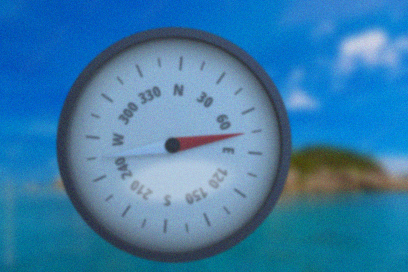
75 °
